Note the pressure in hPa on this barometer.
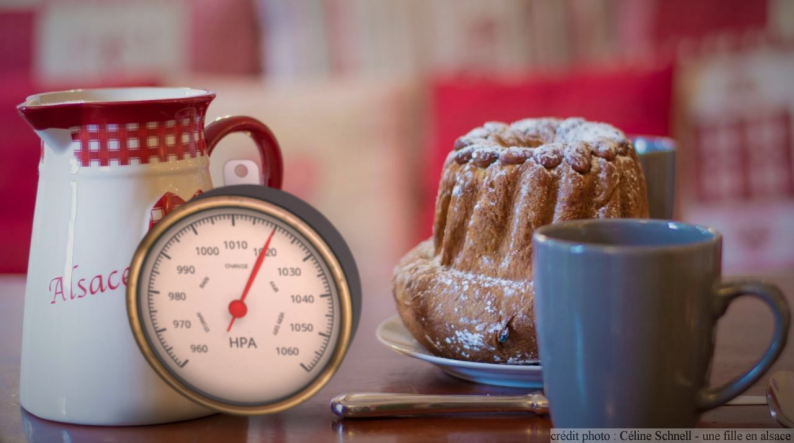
1020 hPa
